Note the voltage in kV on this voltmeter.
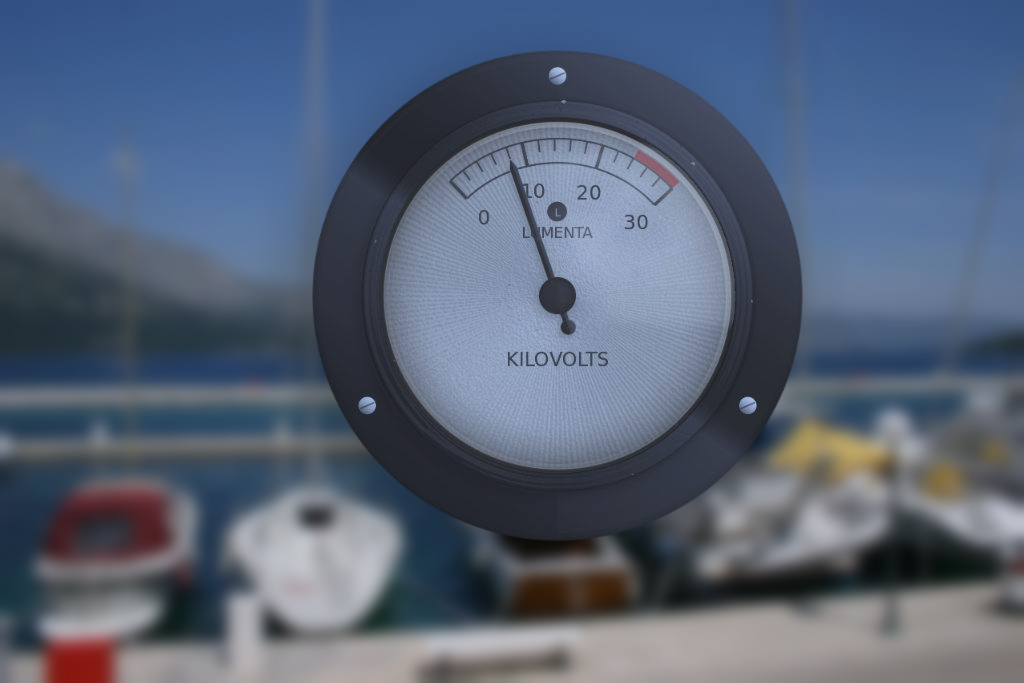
8 kV
